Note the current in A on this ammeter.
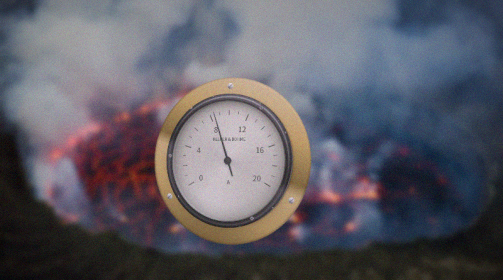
8.5 A
